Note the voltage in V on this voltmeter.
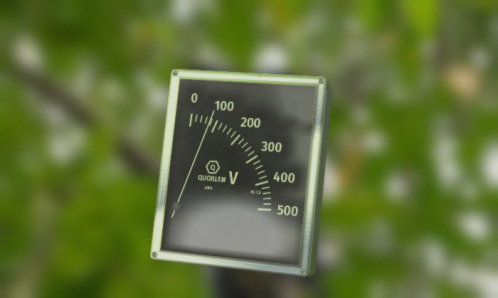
80 V
